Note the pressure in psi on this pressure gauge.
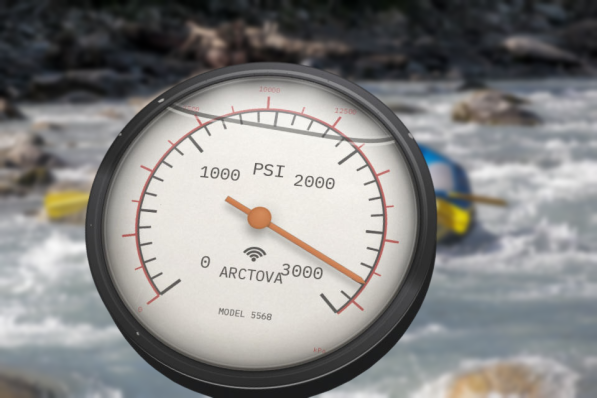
2800 psi
